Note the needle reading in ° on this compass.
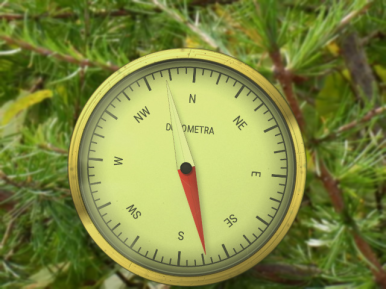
162.5 °
